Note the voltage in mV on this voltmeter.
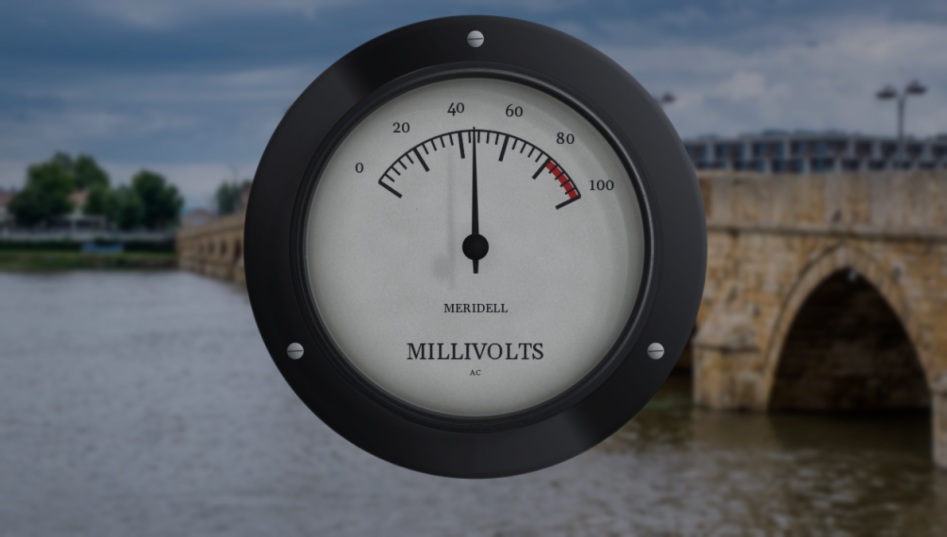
46 mV
